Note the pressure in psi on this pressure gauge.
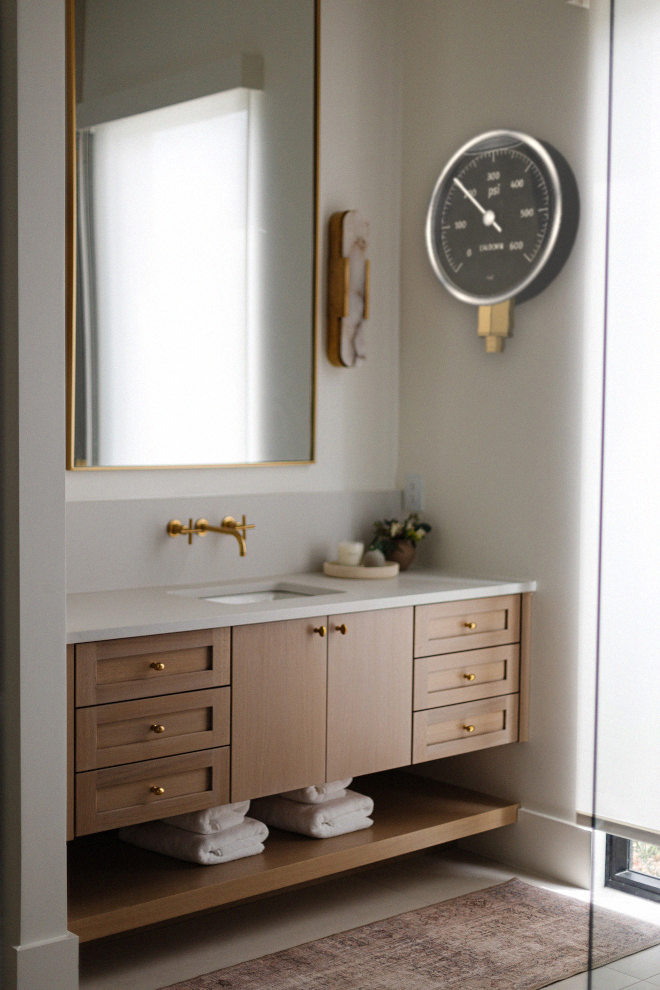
200 psi
